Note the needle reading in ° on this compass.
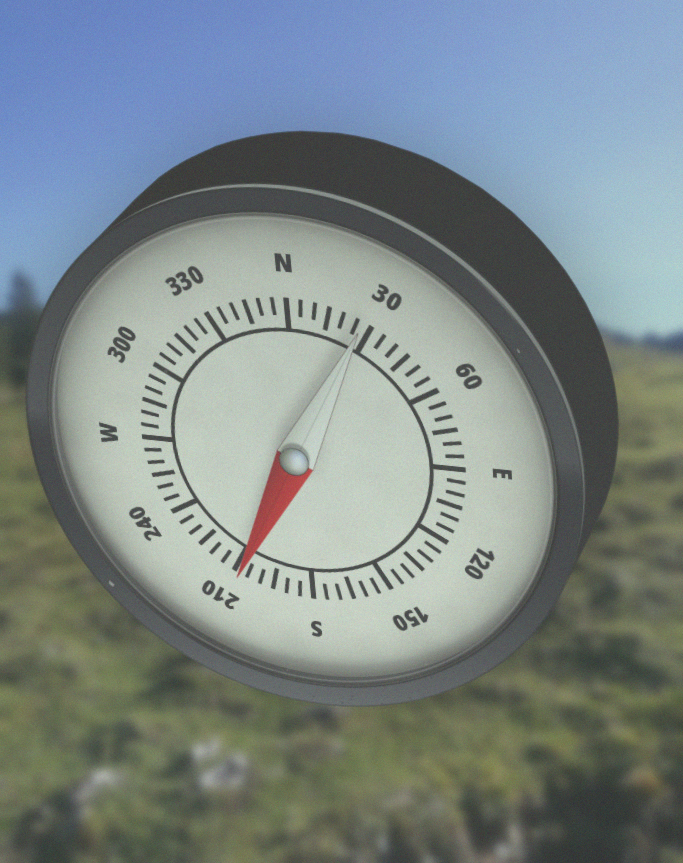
207.5 °
